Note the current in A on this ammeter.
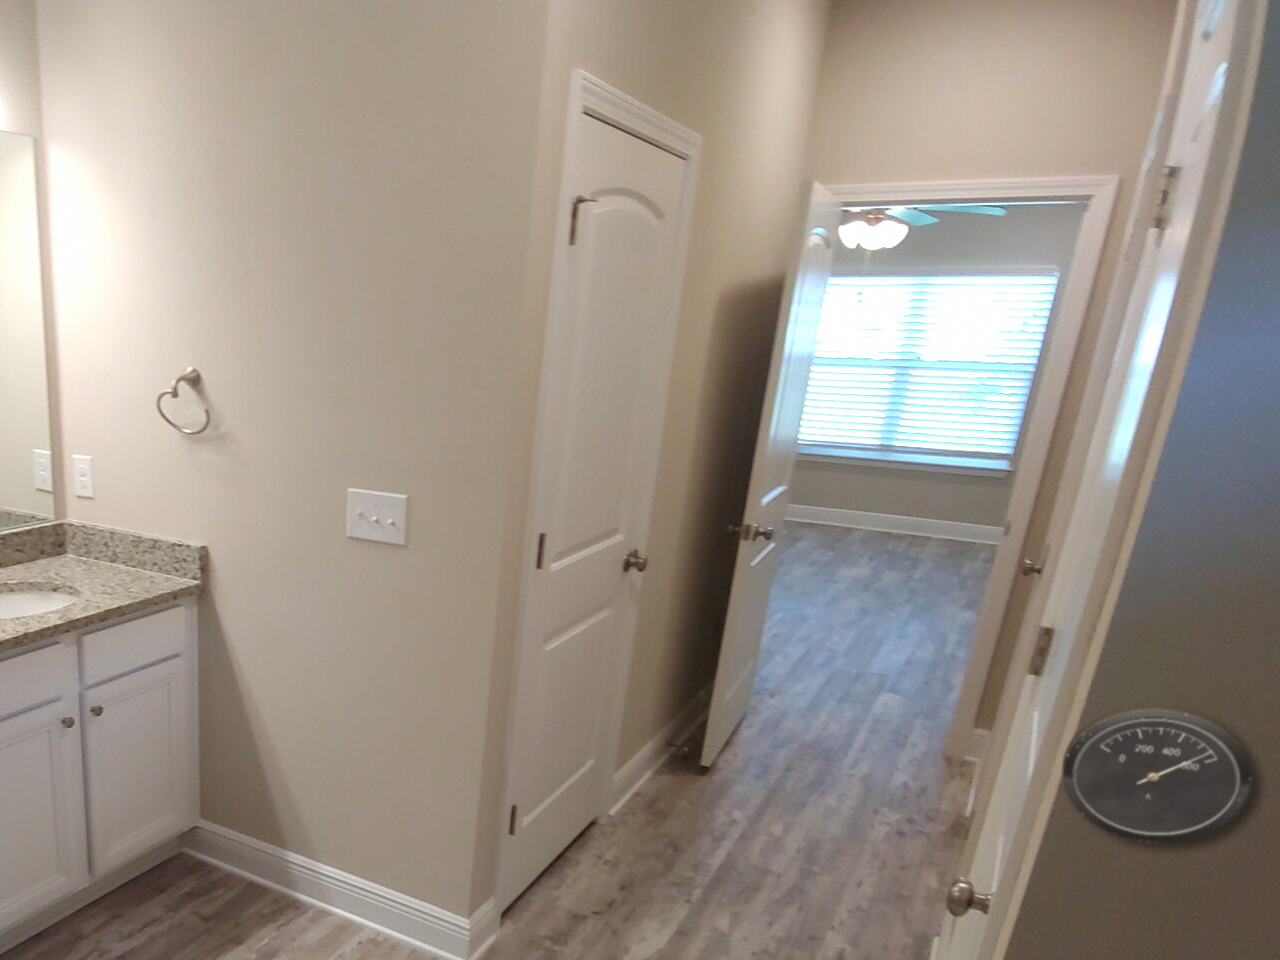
550 A
